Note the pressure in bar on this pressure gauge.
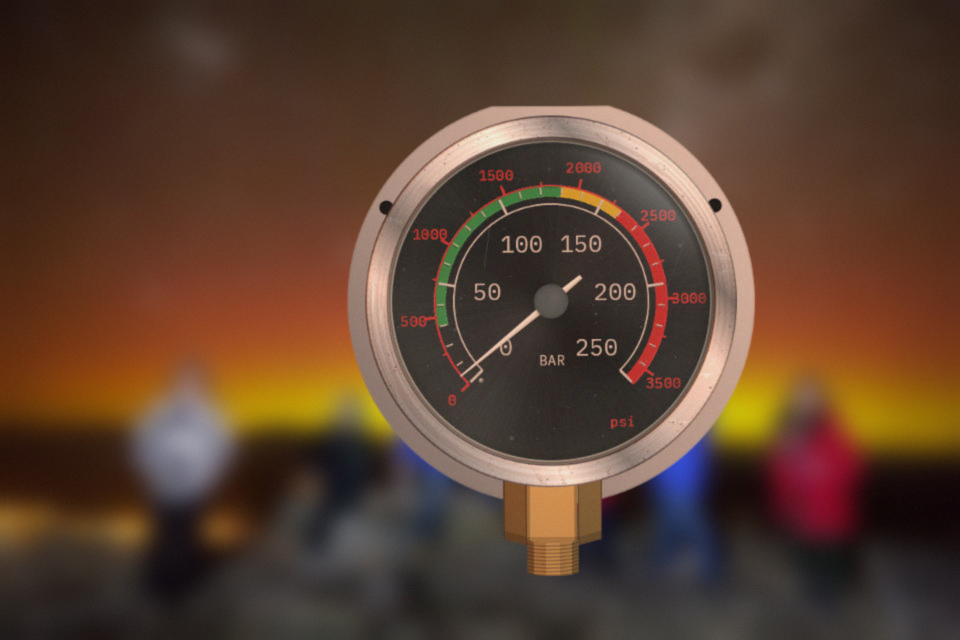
5 bar
